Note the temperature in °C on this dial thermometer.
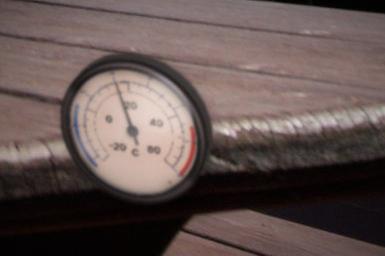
16 °C
